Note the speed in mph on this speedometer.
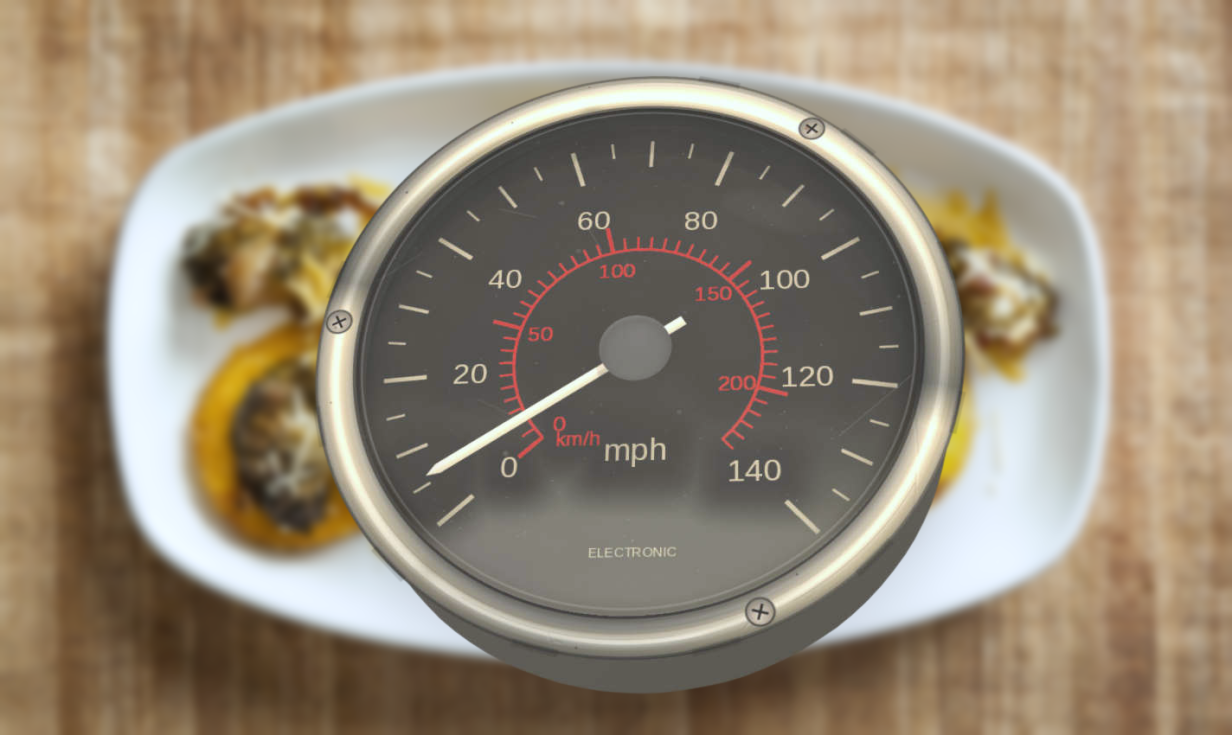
5 mph
